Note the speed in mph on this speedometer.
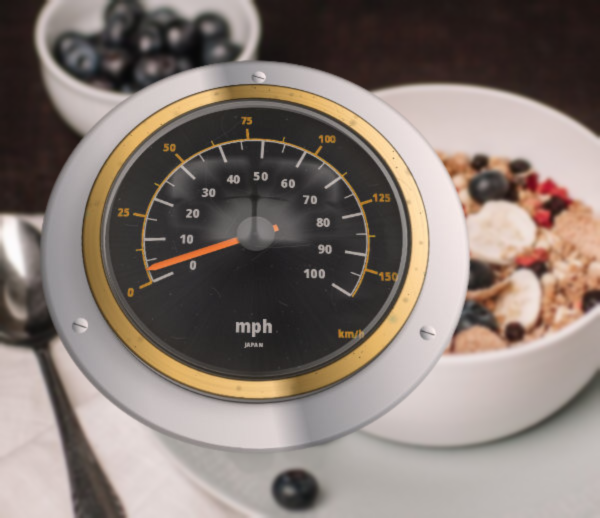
2.5 mph
